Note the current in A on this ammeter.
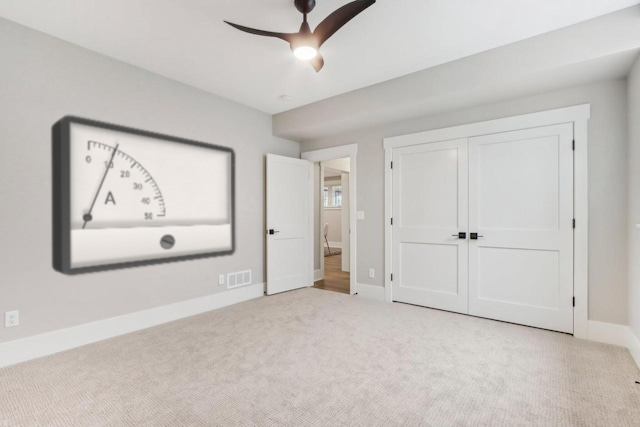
10 A
